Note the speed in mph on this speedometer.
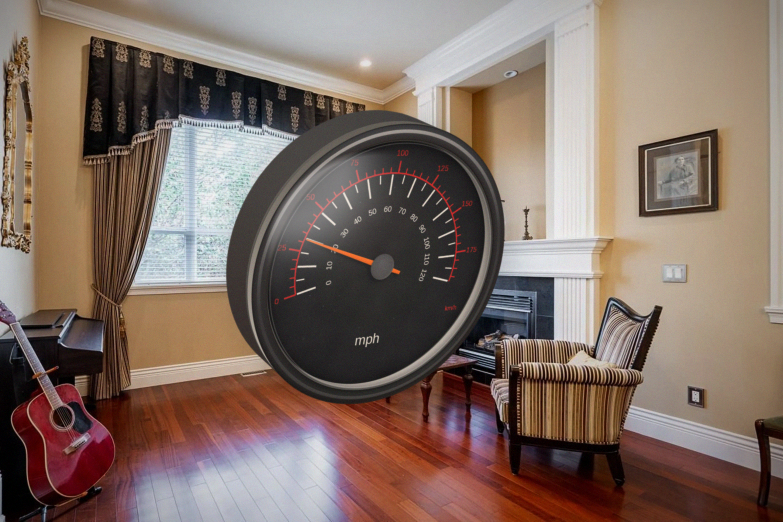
20 mph
